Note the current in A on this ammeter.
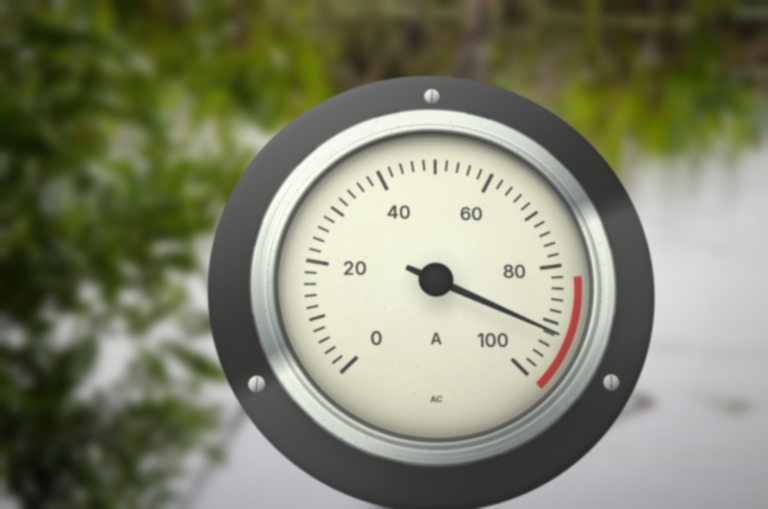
92 A
